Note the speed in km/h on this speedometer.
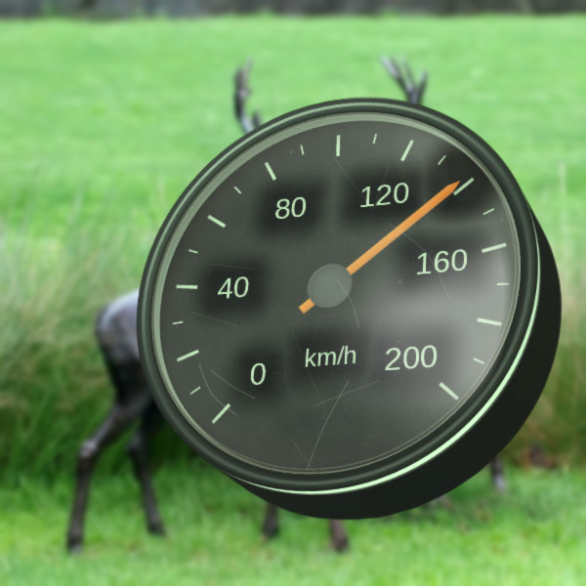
140 km/h
